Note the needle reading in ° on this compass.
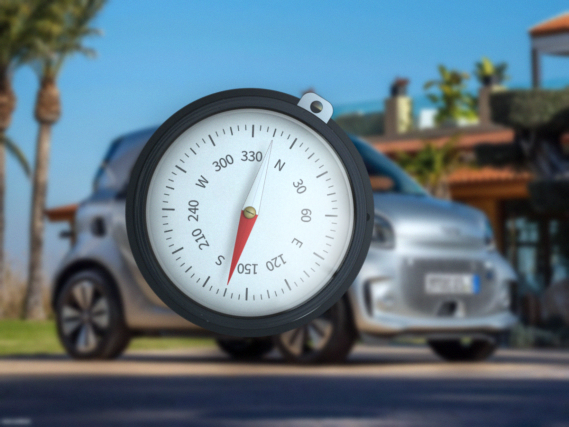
165 °
